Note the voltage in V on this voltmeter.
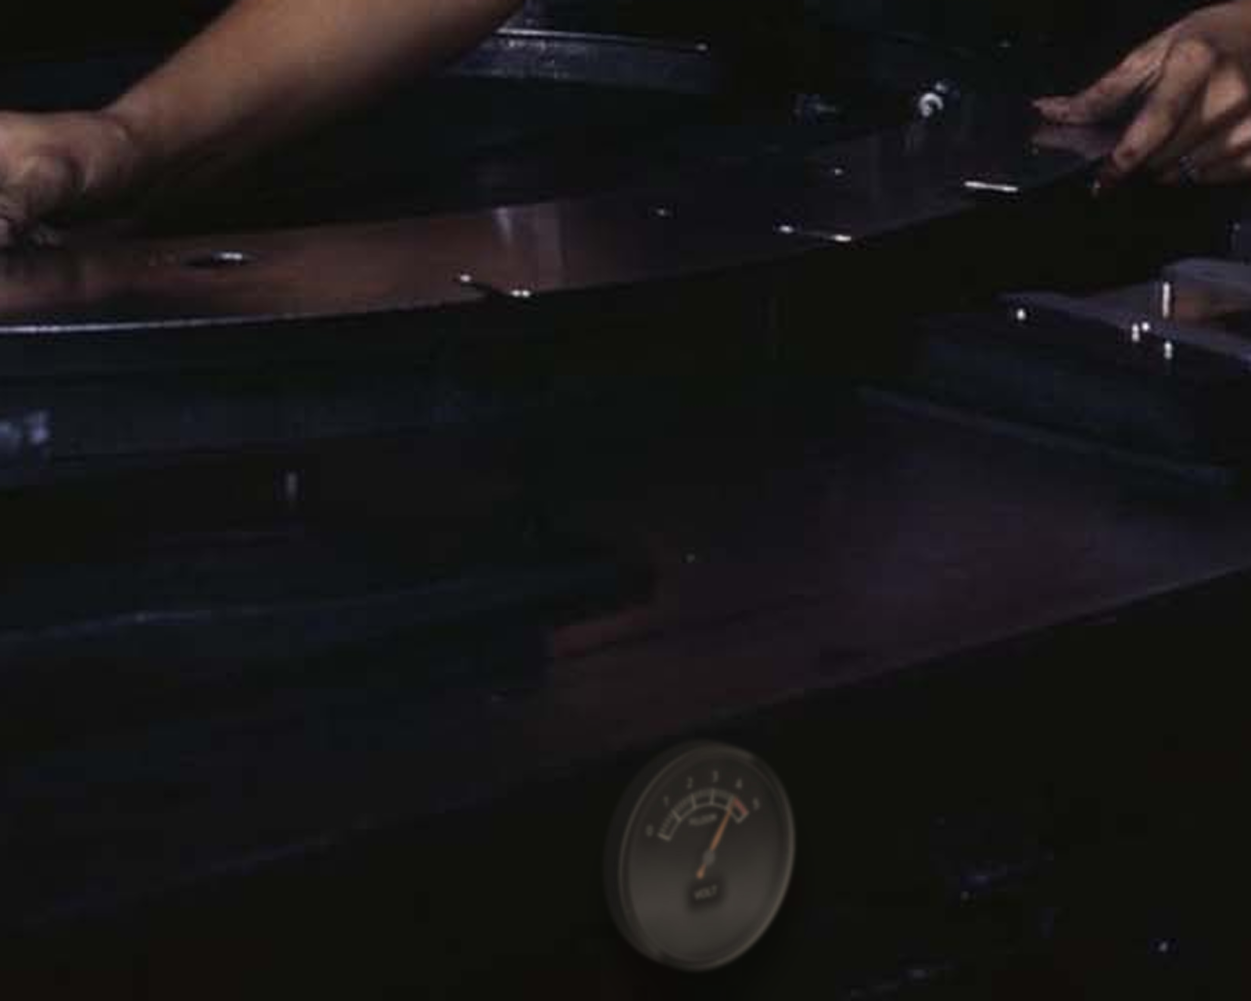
4 V
